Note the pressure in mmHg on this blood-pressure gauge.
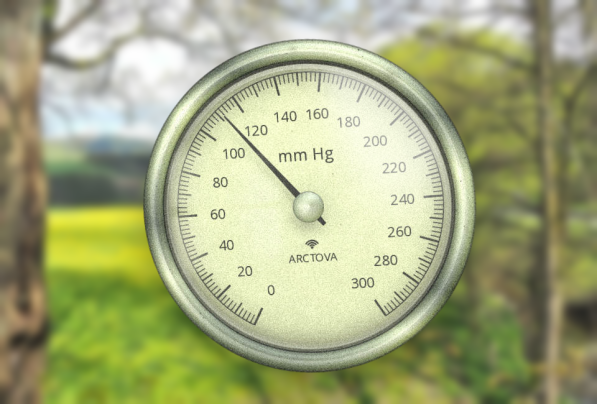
112 mmHg
